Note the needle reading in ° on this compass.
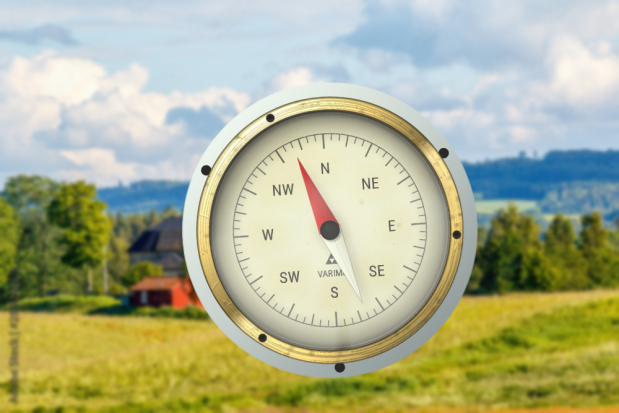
340 °
